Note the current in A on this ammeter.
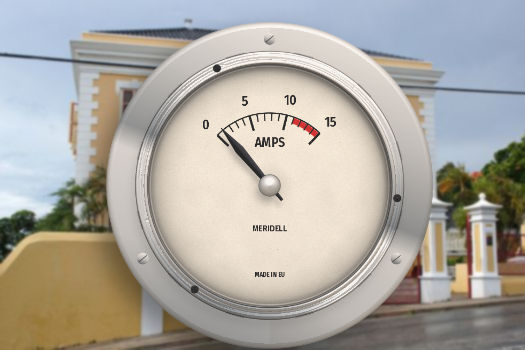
1 A
